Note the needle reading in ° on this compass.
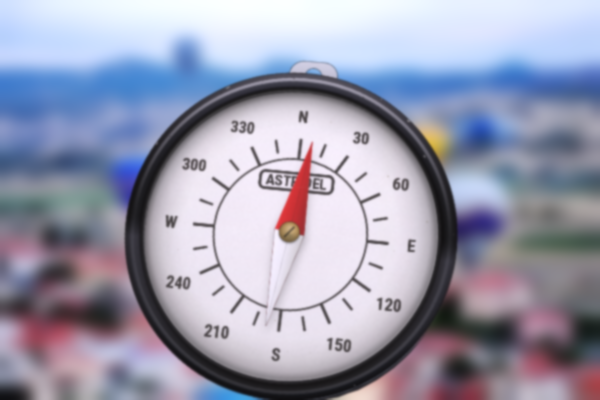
7.5 °
